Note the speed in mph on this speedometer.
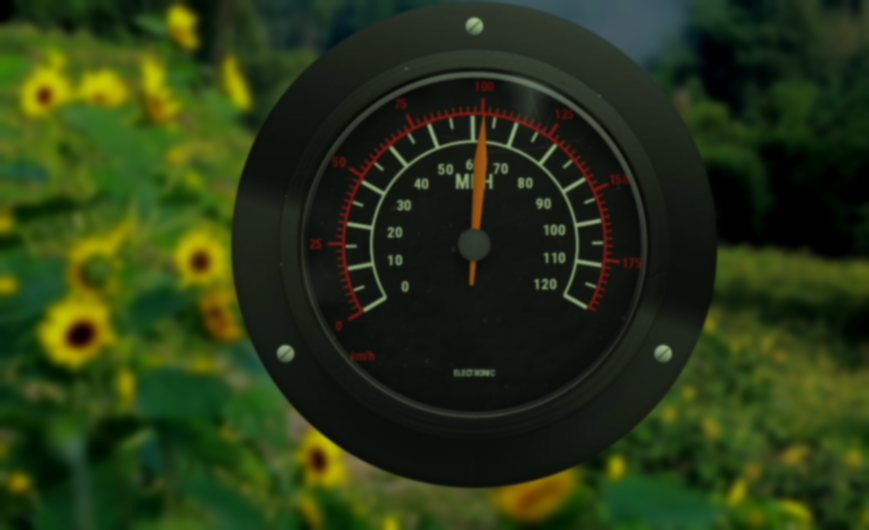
62.5 mph
